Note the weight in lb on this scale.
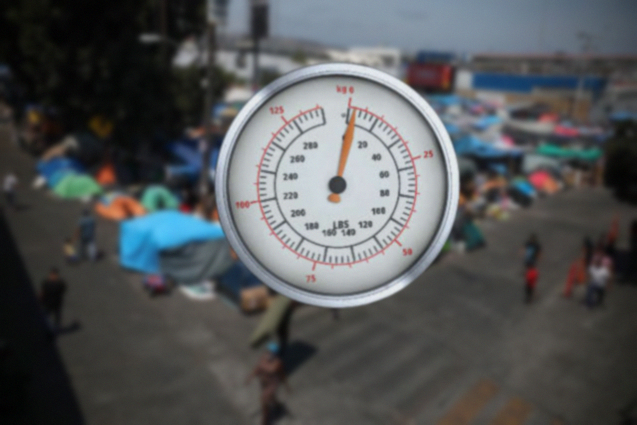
4 lb
